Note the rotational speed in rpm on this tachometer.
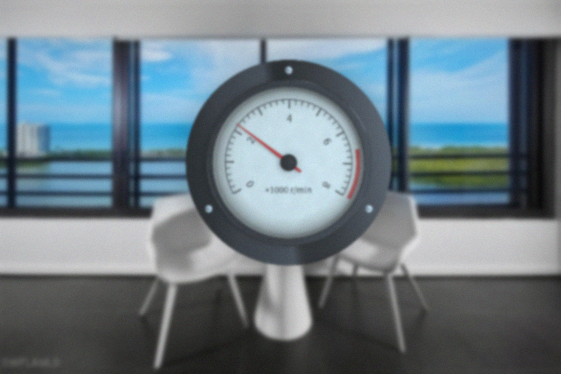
2200 rpm
